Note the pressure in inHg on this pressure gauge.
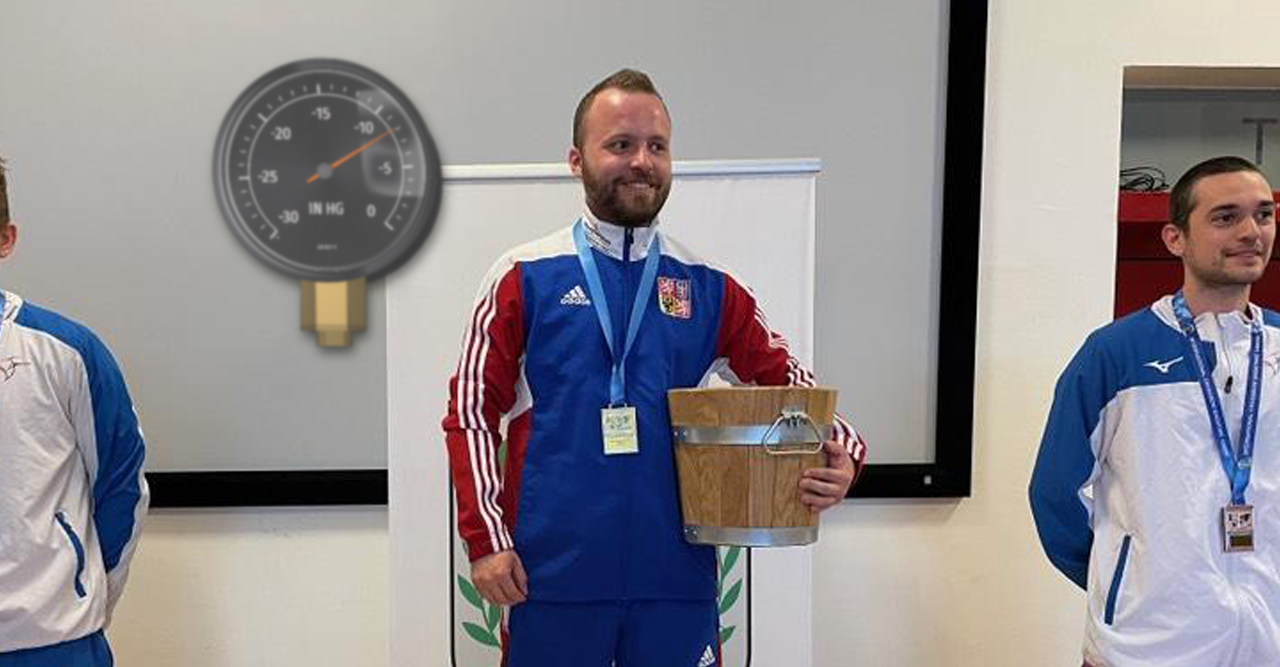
-8 inHg
